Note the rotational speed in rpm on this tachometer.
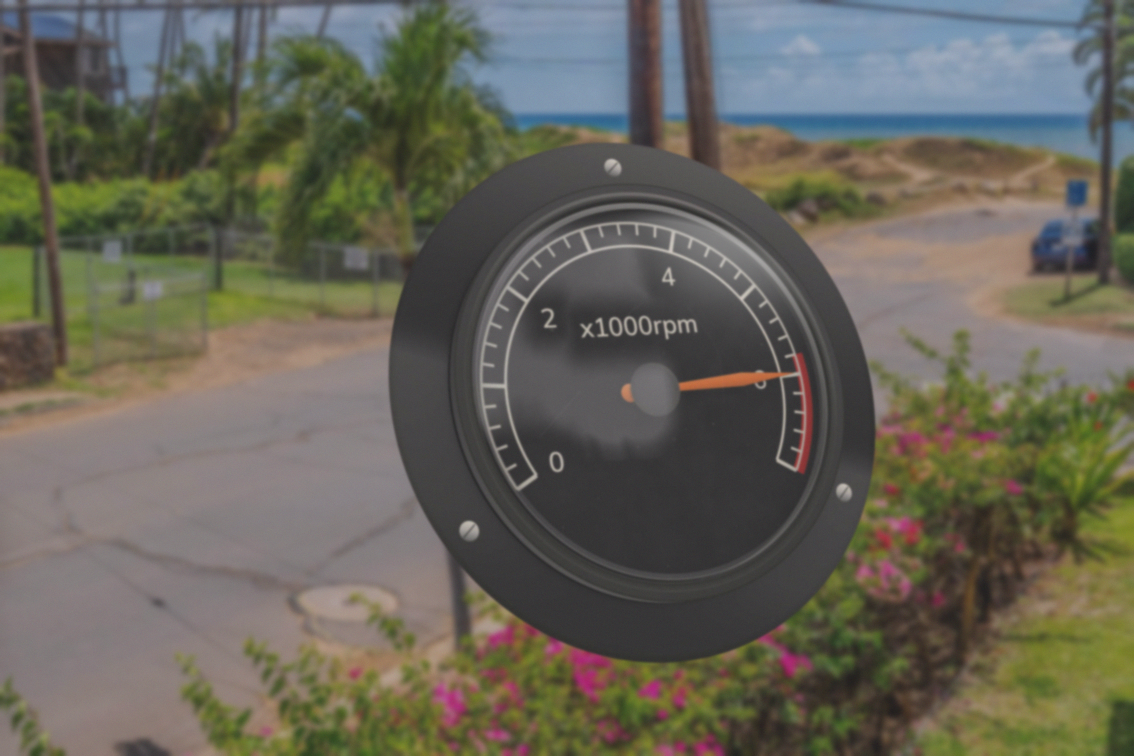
6000 rpm
